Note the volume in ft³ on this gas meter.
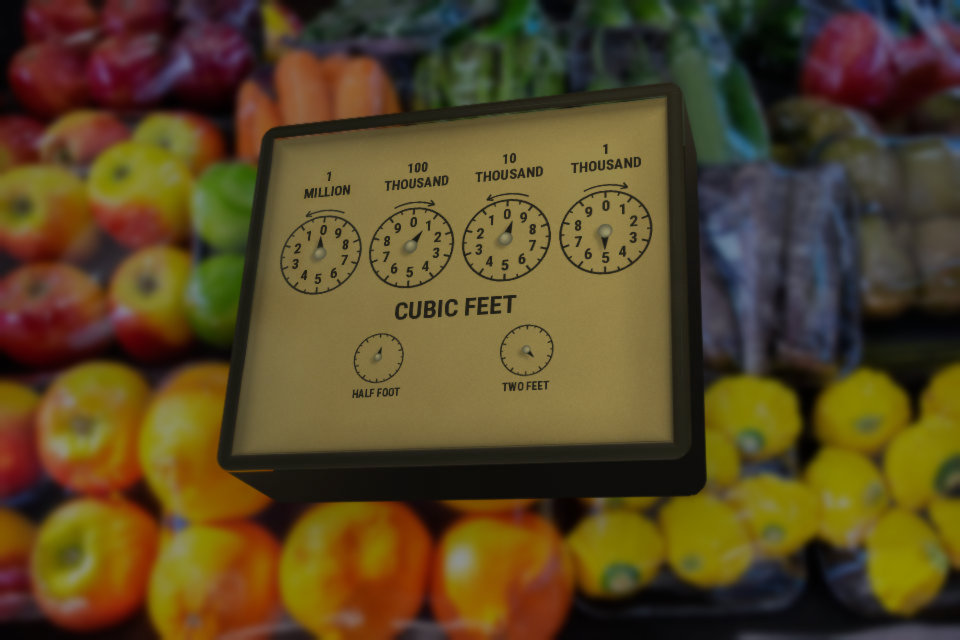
9500 ft³
